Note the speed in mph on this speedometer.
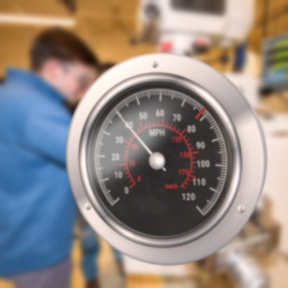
40 mph
